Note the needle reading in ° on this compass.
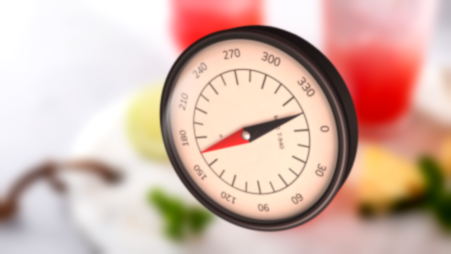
165 °
